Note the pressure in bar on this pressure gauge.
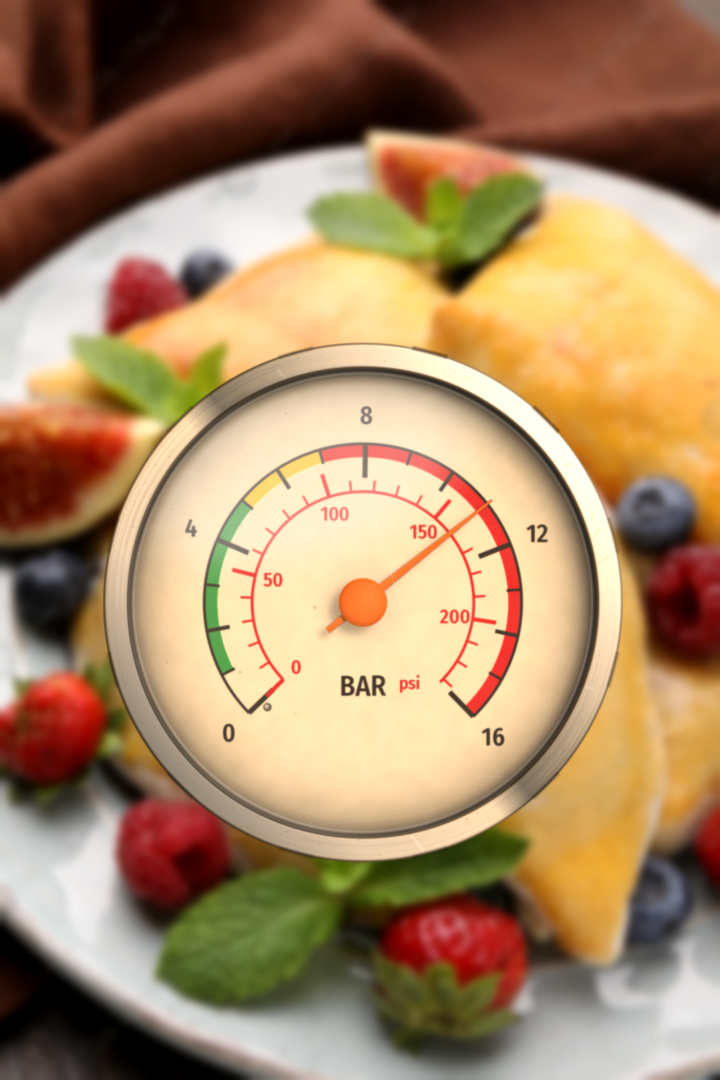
11 bar
